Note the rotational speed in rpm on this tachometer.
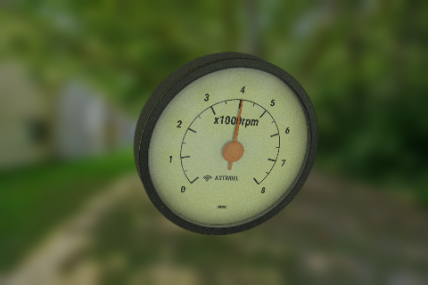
4000 rpm
